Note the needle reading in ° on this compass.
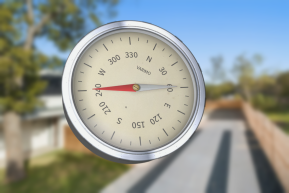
240 °
